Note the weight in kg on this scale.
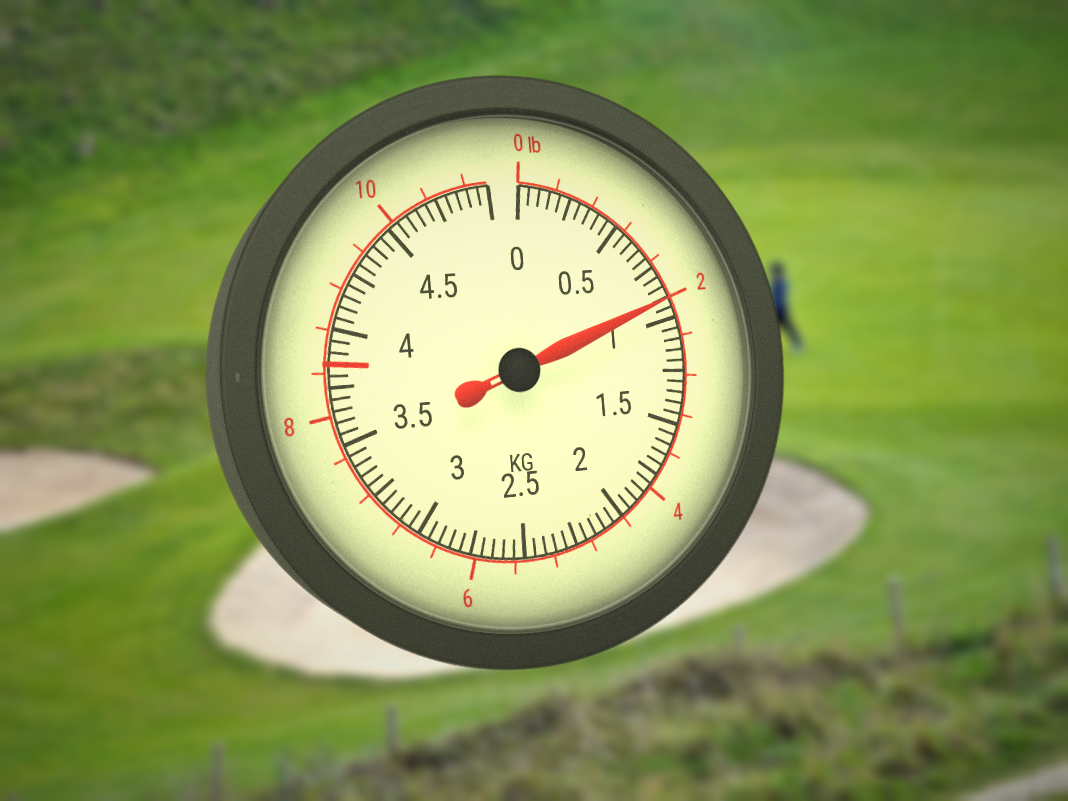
0.9 kg
